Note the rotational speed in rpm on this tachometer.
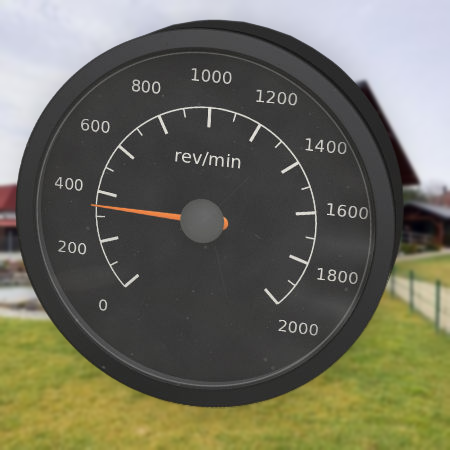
350 rpm
